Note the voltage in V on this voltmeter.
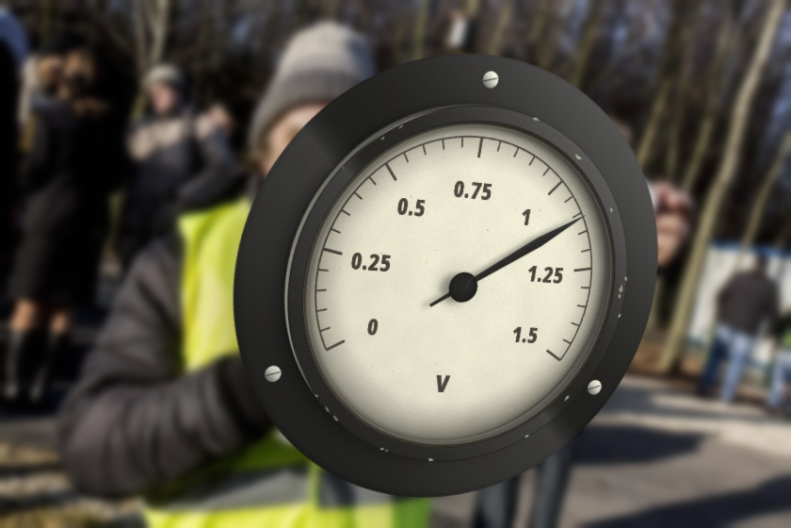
1.1 V
